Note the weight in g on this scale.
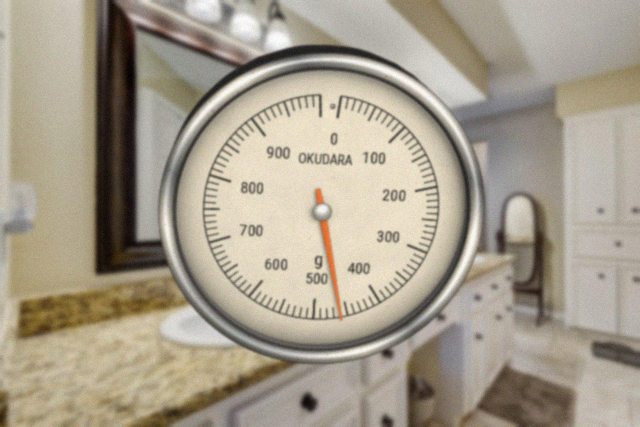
460 g
